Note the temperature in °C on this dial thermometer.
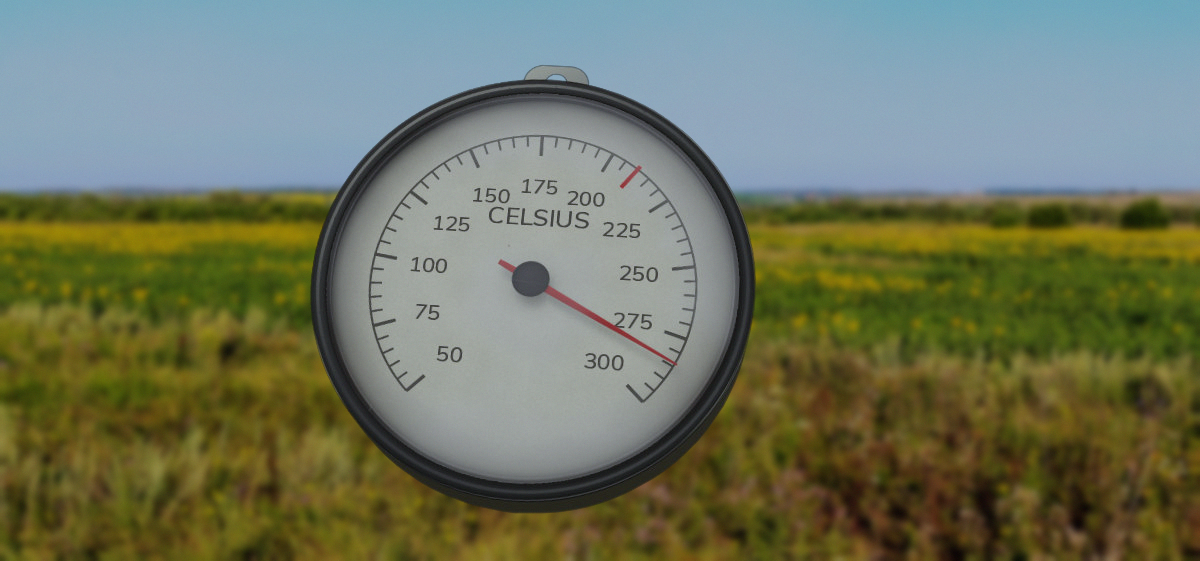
285 °C
